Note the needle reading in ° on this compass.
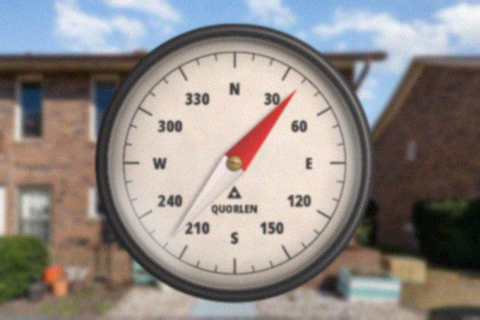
40 °
